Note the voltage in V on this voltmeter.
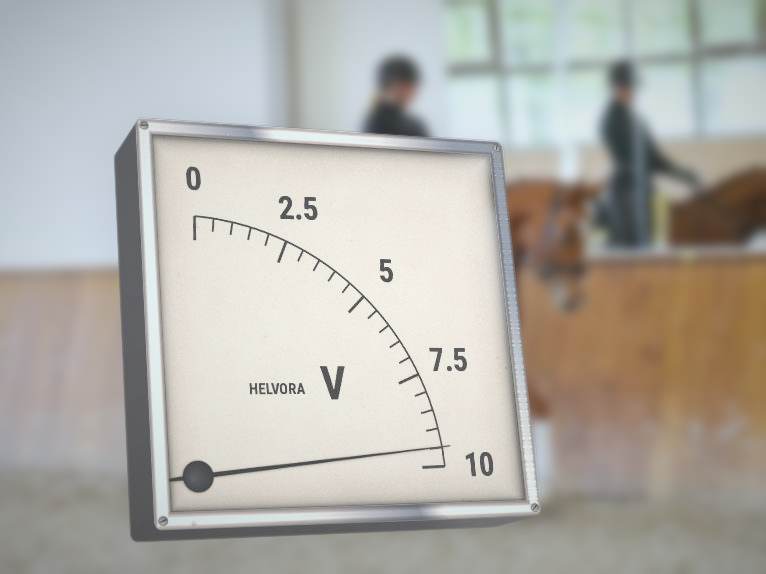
9.5 V
